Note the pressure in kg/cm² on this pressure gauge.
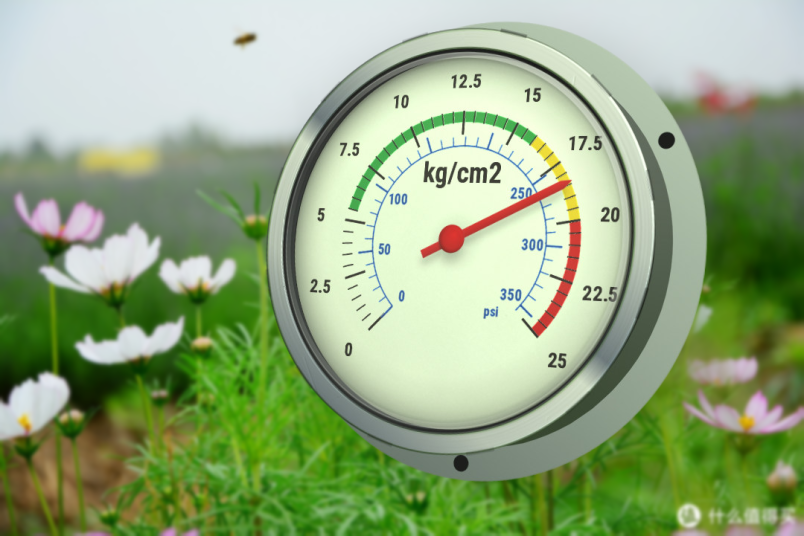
18.5 kg/cm²
